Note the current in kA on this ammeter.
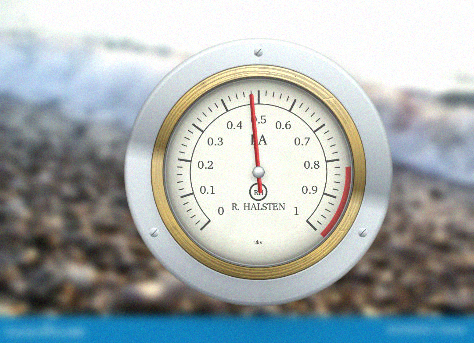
0.48 kA
